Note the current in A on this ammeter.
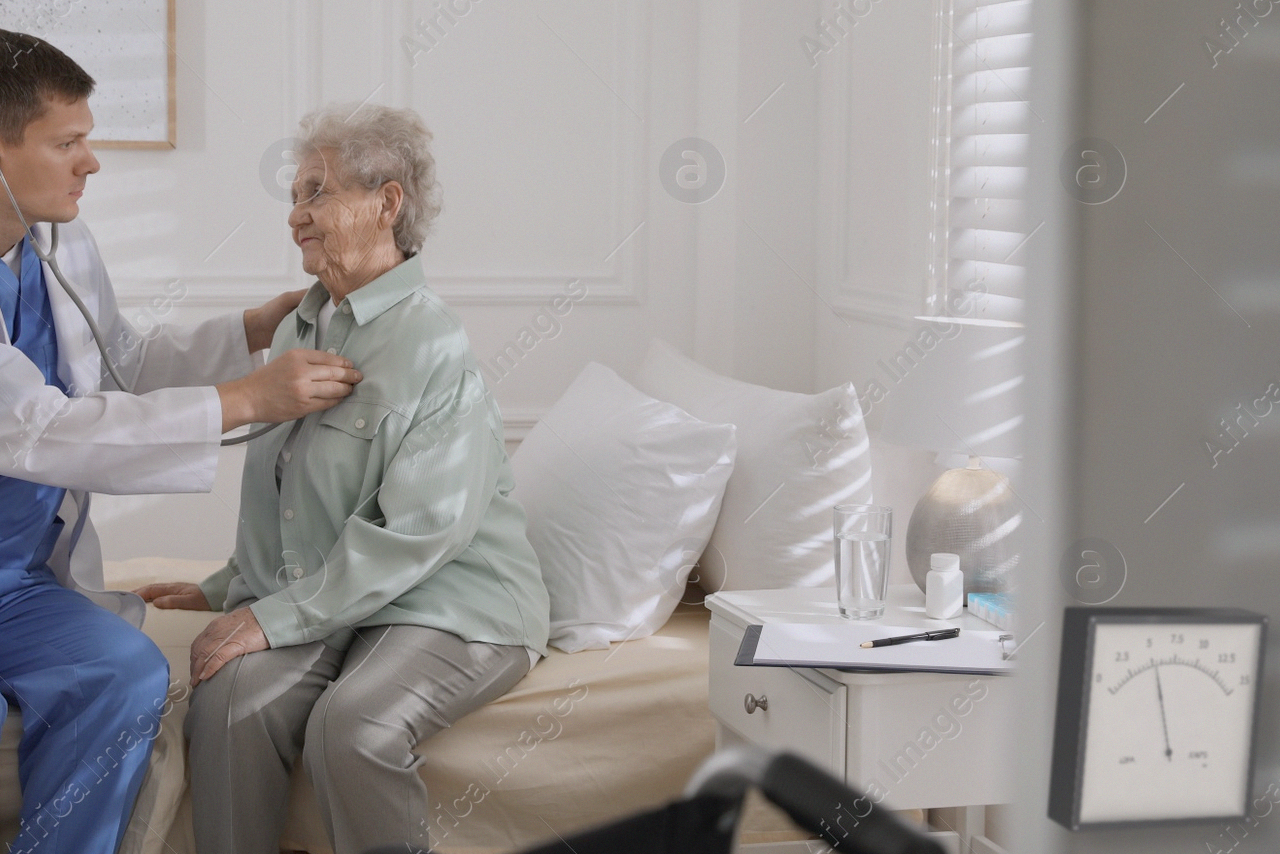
5 A
